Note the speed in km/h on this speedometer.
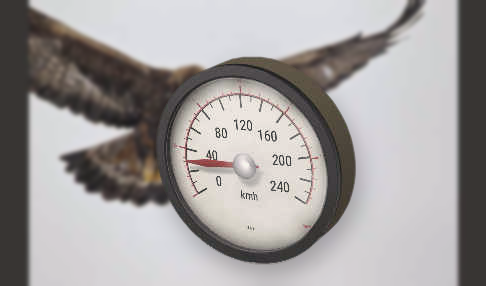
30 km/h
